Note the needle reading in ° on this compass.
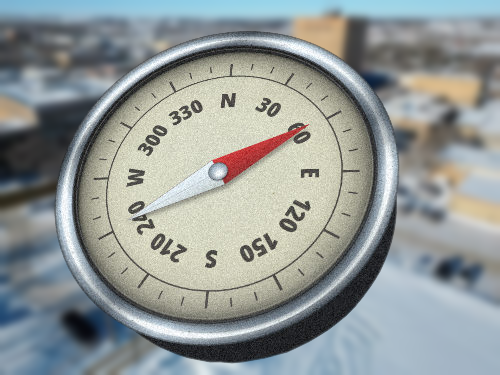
60 °
